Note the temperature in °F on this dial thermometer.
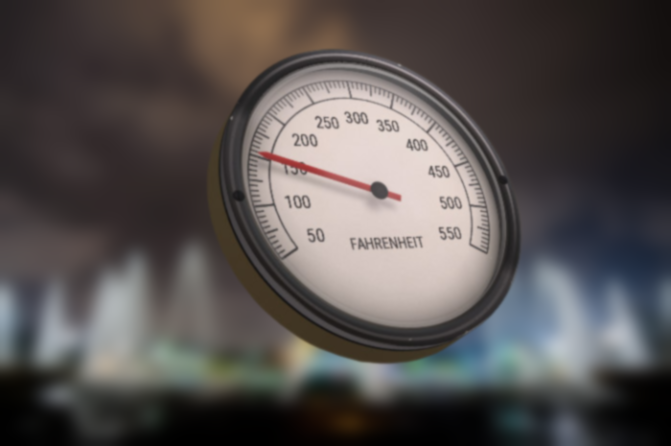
150 °F
